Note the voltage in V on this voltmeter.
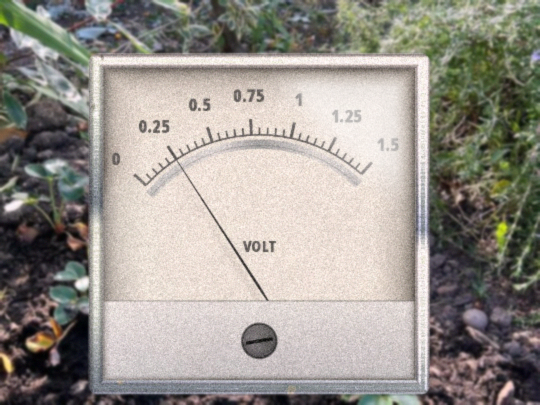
0.25 V
